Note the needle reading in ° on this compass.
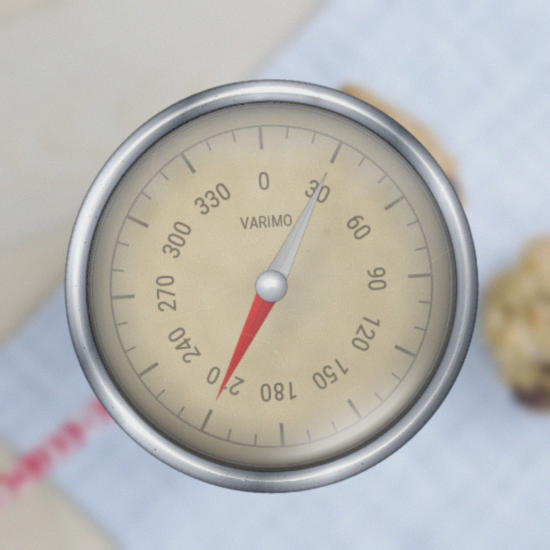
210 °
